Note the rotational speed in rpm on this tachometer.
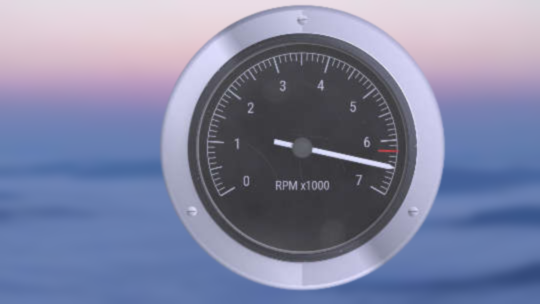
6500 rpm
